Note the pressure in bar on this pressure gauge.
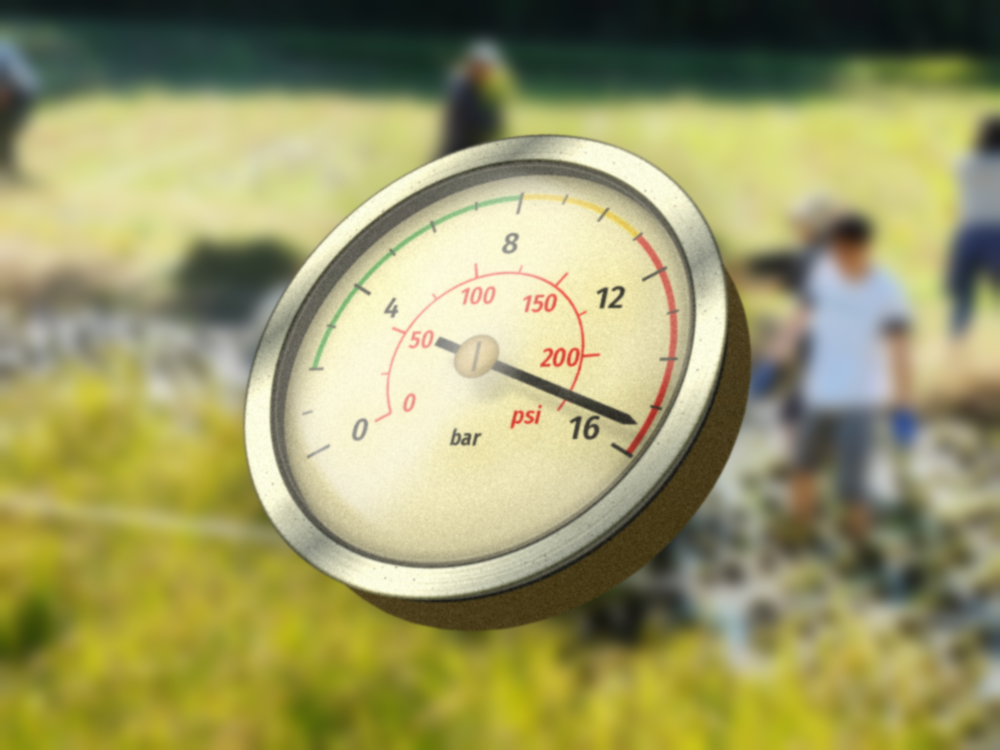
15.5 bar
